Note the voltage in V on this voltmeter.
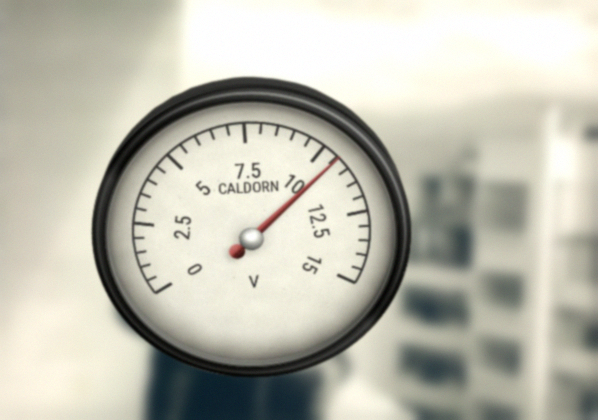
10.5 V
